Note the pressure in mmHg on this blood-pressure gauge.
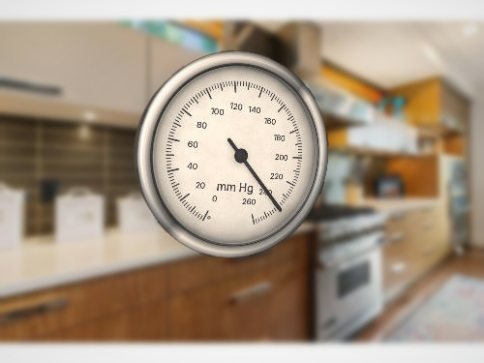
240 mmHg
